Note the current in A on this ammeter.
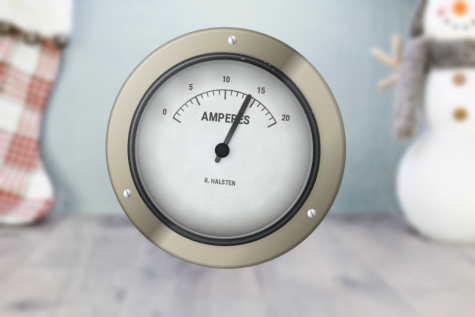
14 A
